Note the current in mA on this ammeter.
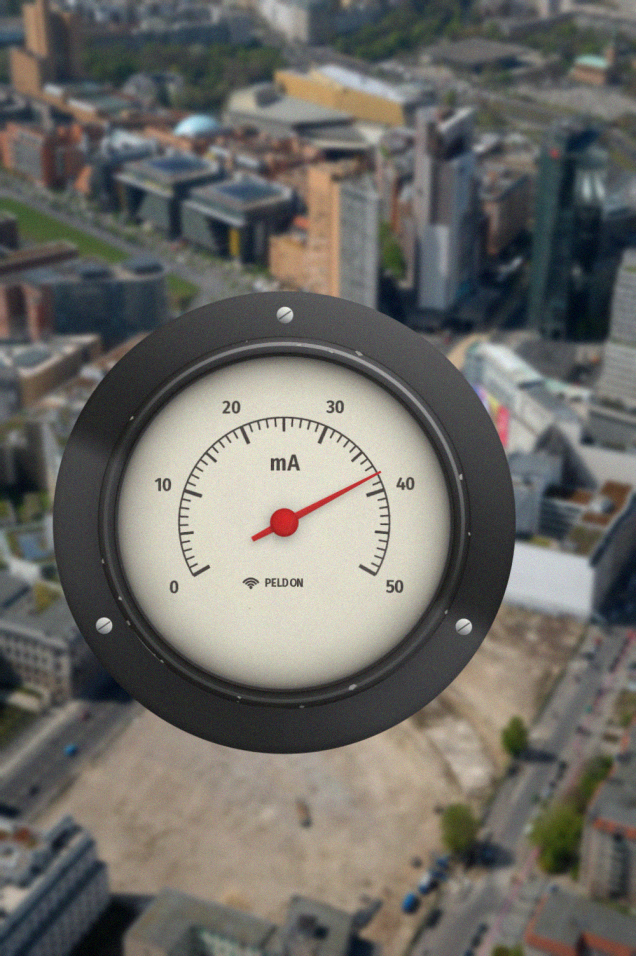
38 mA
